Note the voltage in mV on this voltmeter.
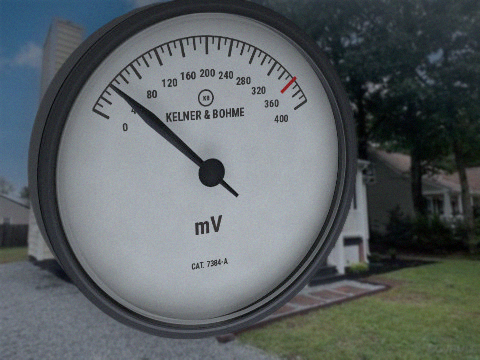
40 mV
